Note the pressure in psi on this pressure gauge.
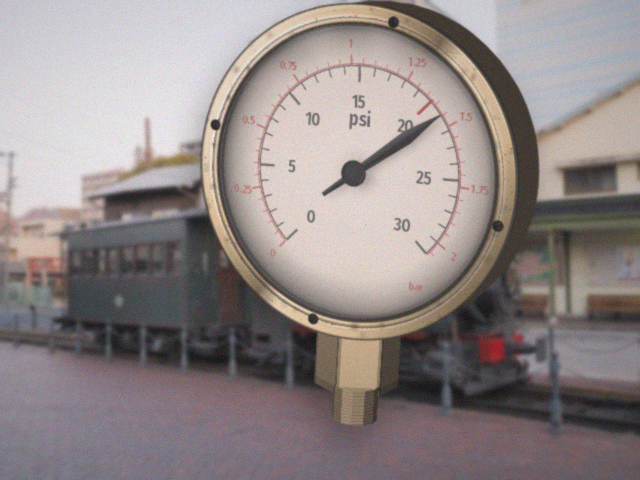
21 psi
